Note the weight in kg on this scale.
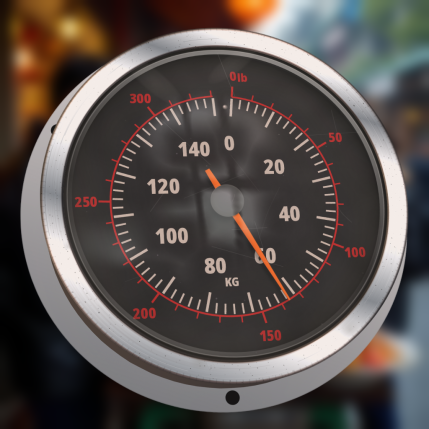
62 kg
